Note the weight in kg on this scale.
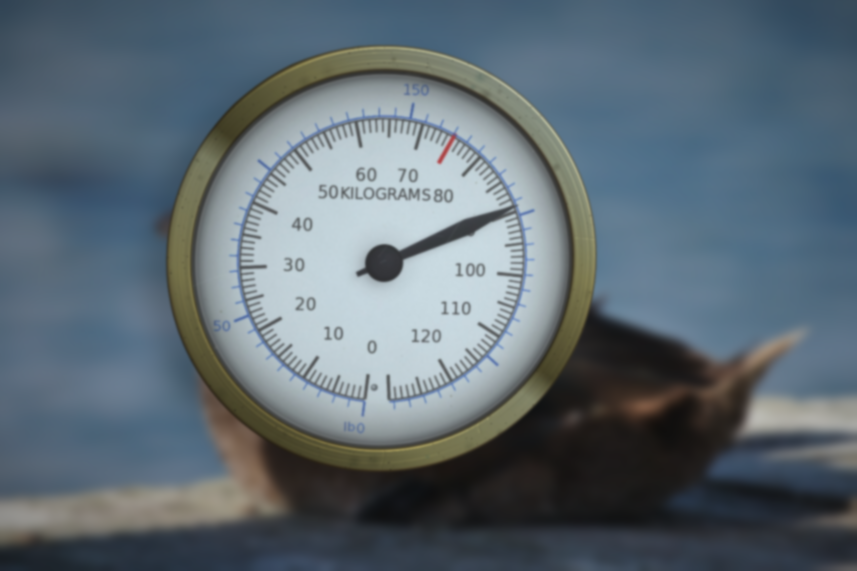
89 kg
